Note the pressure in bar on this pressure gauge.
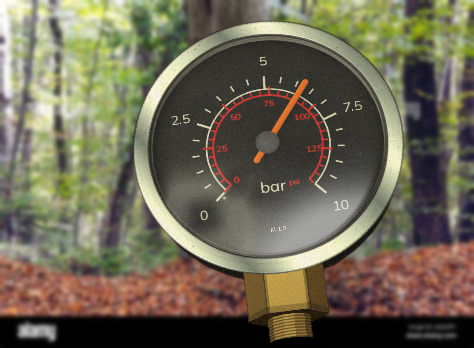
6.25 bar
